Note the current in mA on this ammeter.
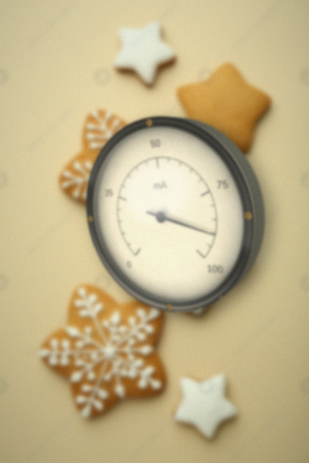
90 mA
